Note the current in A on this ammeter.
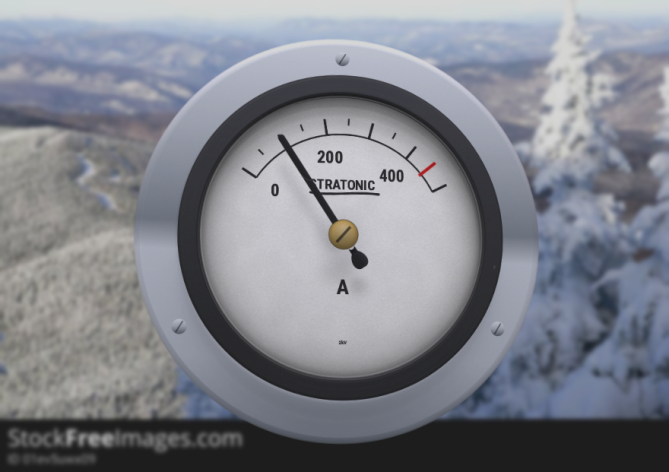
100 A
